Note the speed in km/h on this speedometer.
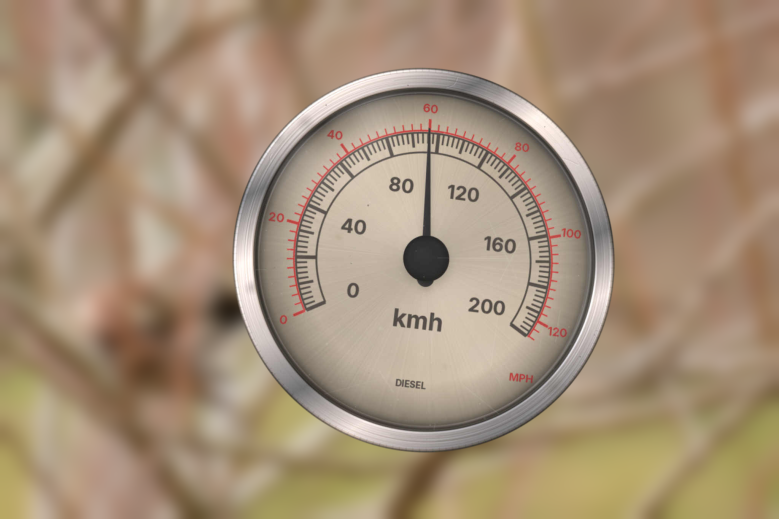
96 km/h
